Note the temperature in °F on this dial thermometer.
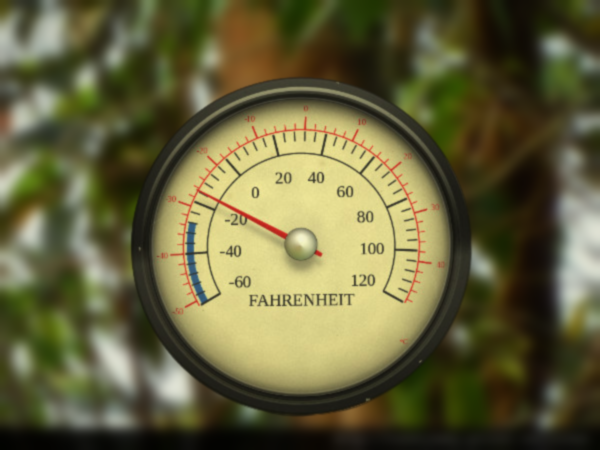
-16 °F
